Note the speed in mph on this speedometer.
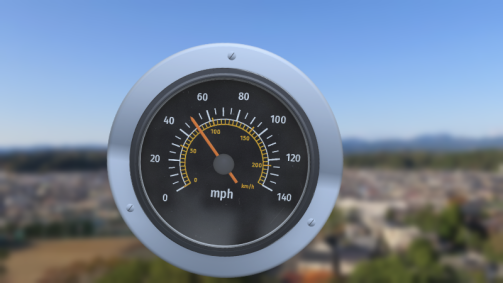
50 mph
